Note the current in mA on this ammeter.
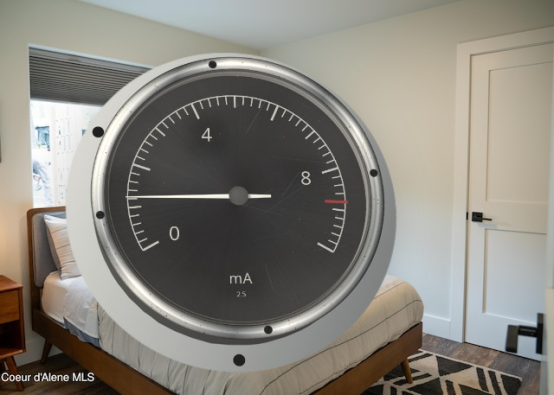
1.2 mA
